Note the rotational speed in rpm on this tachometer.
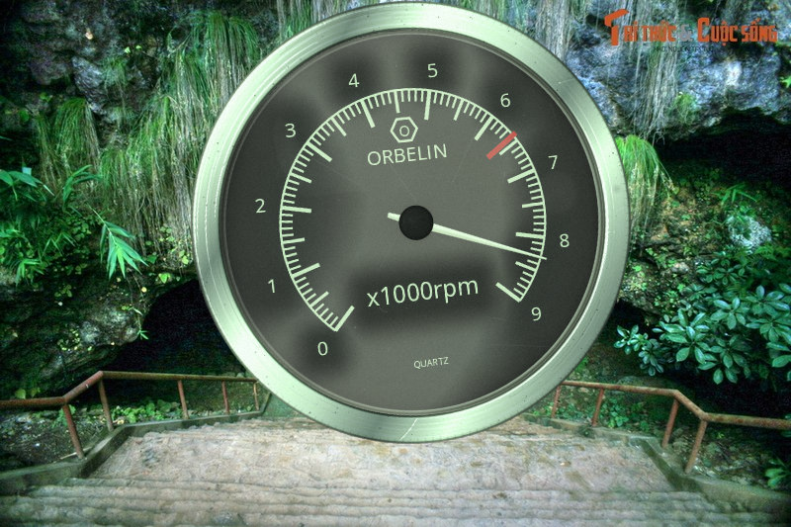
8300 rpm
